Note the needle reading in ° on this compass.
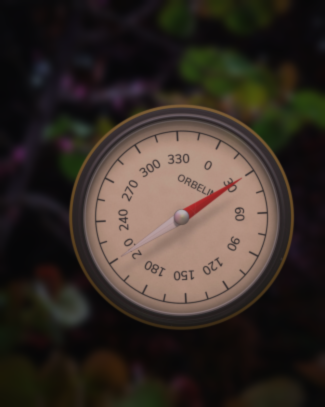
30 °
